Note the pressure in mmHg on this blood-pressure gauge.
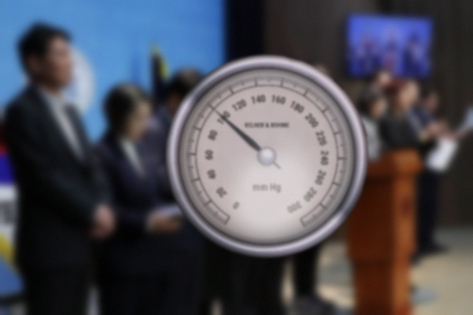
100 mmHg
